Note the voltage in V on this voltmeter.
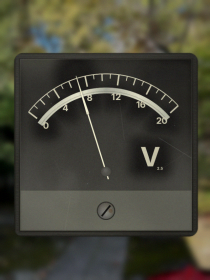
7 V
